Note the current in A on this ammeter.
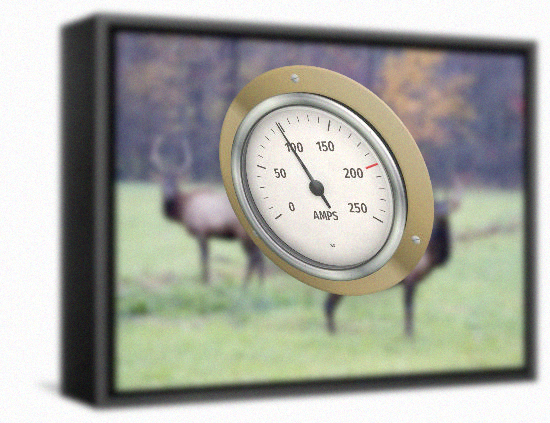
100 A
